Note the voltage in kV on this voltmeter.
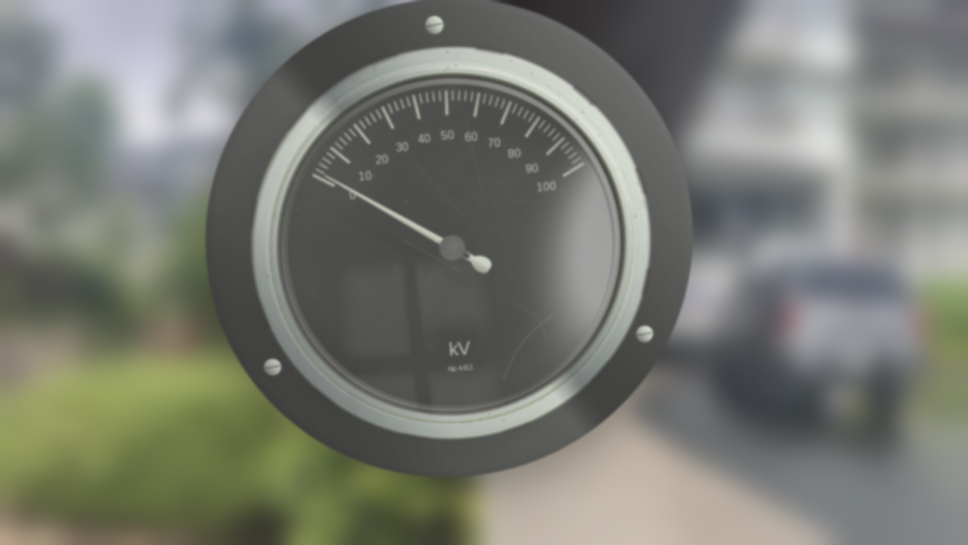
2 kV
